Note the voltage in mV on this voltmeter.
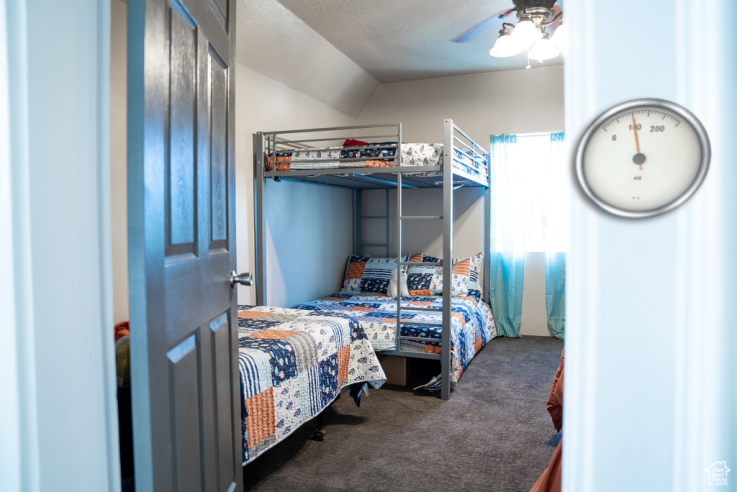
100 mV
